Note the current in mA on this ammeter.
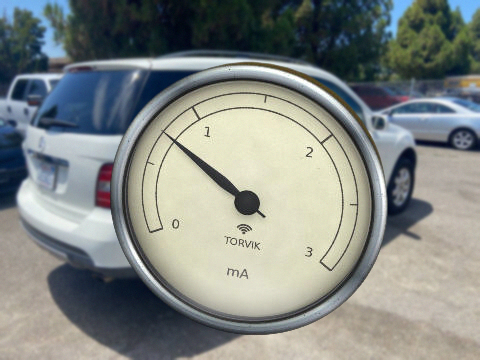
0.75 mA
